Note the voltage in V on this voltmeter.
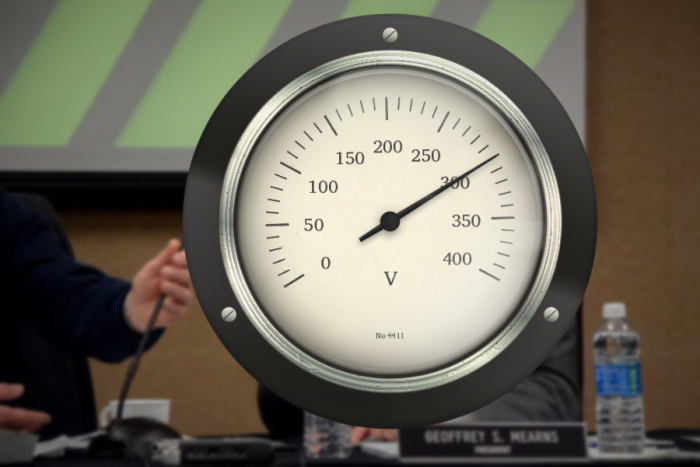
300 V
